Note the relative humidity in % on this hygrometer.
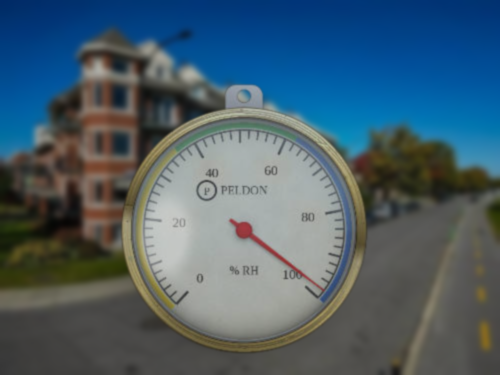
98 %
